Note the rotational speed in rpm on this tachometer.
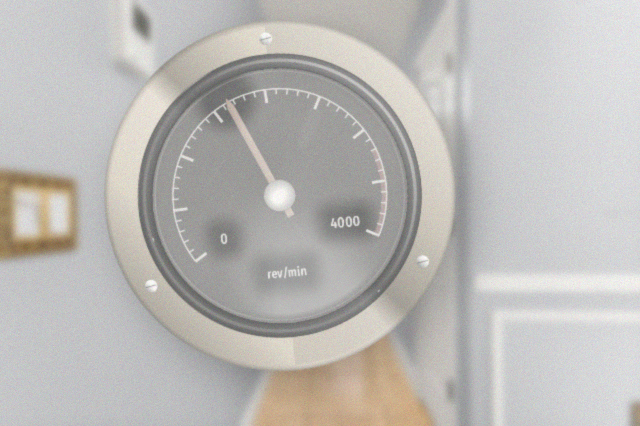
1650 rpm
